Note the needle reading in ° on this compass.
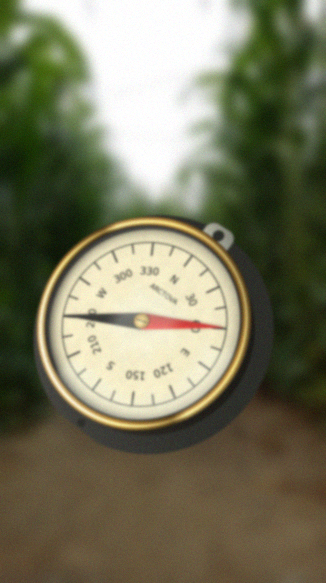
60 °
